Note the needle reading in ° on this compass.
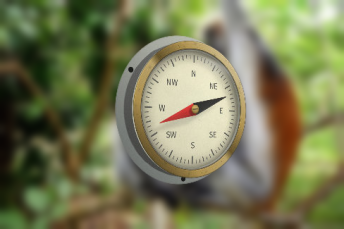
250 °
